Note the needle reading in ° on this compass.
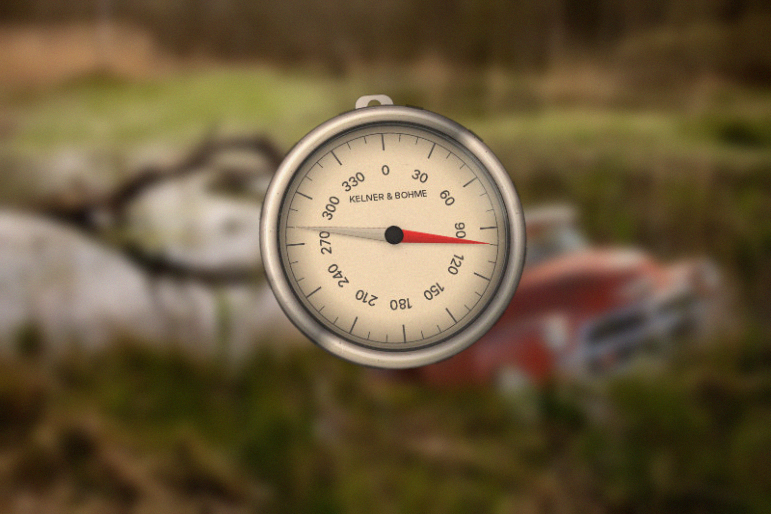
100 °
